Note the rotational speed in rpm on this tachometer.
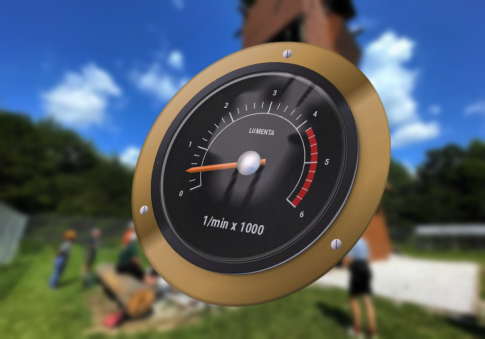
400 rpm
